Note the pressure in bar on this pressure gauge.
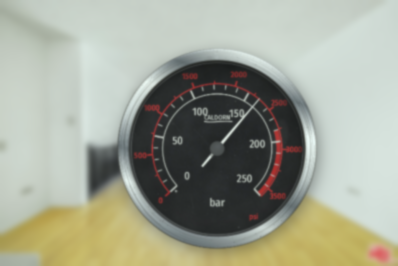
160 bar
